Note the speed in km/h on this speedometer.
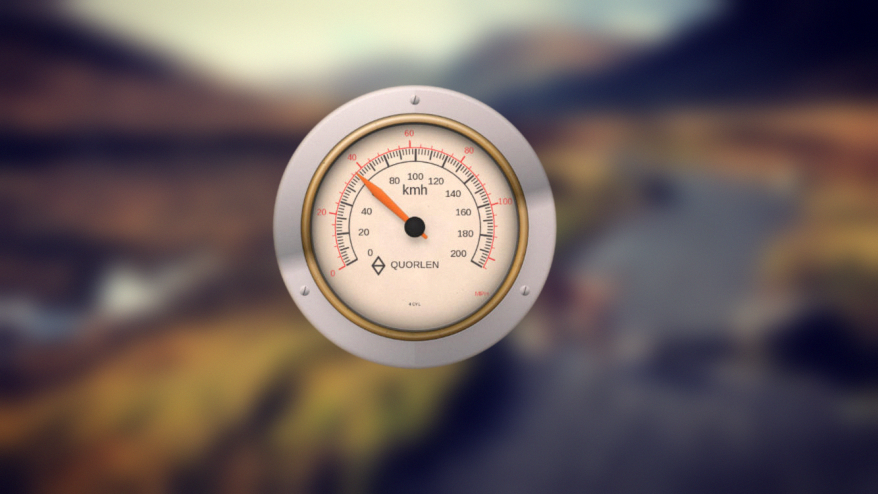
60 km/h
